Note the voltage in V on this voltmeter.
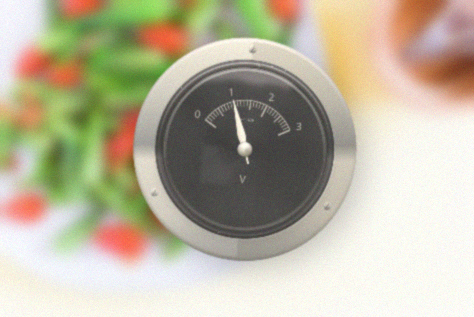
1 V
